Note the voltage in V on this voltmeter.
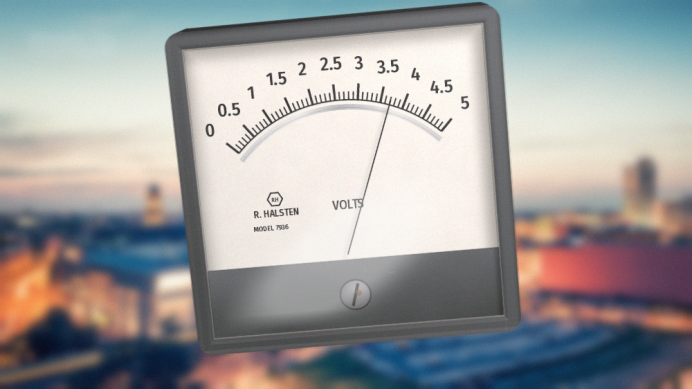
3.7 V
